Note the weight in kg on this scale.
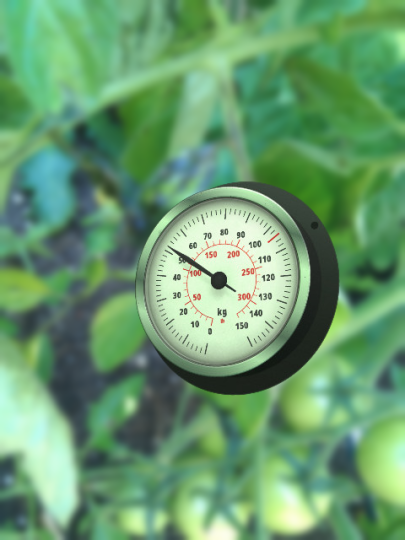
52 kg
